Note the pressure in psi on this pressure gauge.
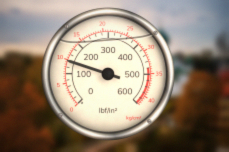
140 psi
